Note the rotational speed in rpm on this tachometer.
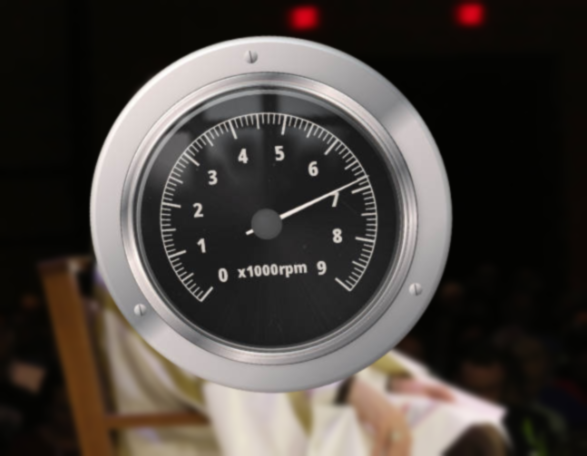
6800 rpm
